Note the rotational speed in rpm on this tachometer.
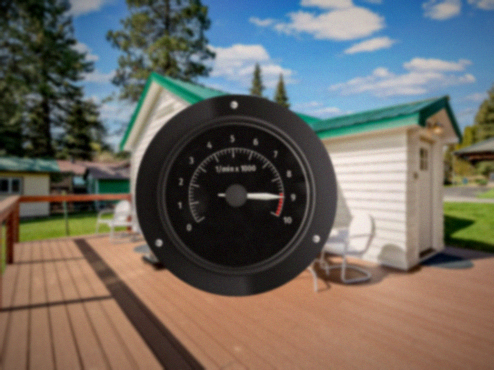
9000 rpm
